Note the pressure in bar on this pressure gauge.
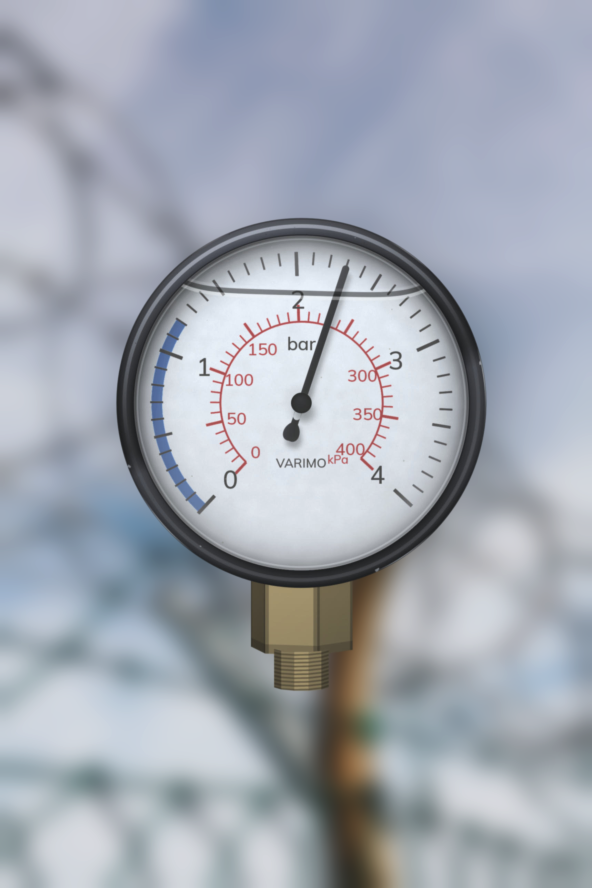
2.3 bar
